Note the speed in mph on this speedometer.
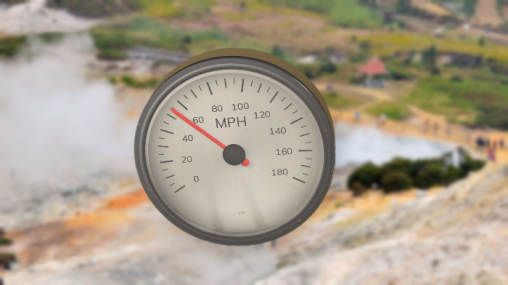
55 mph
